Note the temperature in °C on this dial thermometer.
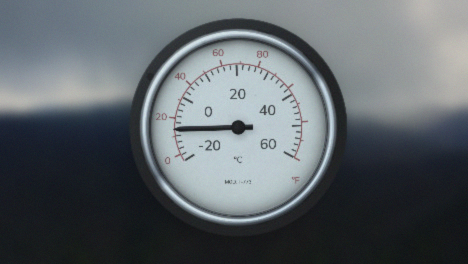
-10 °C
